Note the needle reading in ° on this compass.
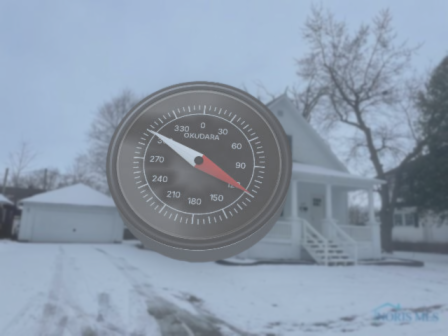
120 °
